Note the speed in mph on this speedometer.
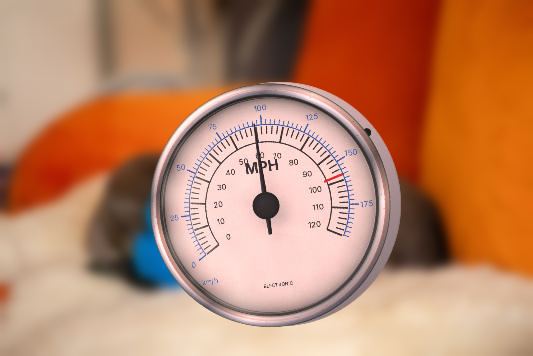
60 mph
